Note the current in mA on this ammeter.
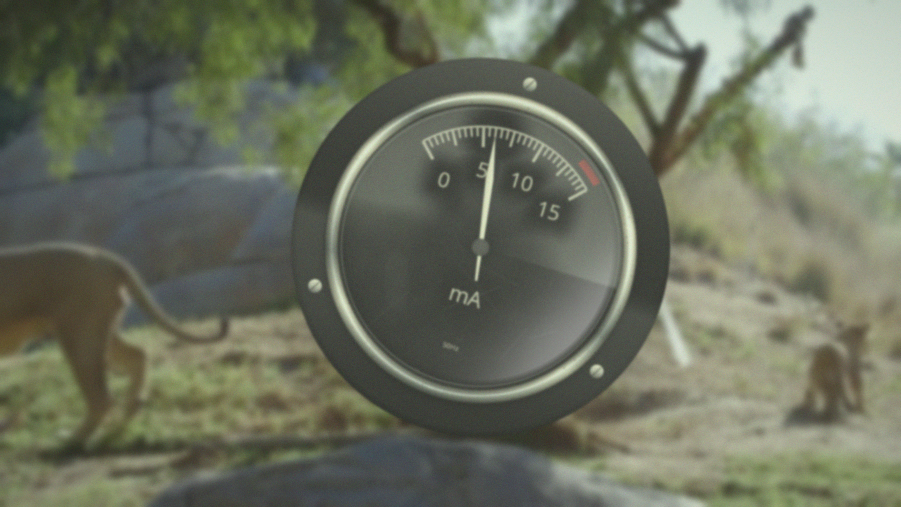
6 mA
